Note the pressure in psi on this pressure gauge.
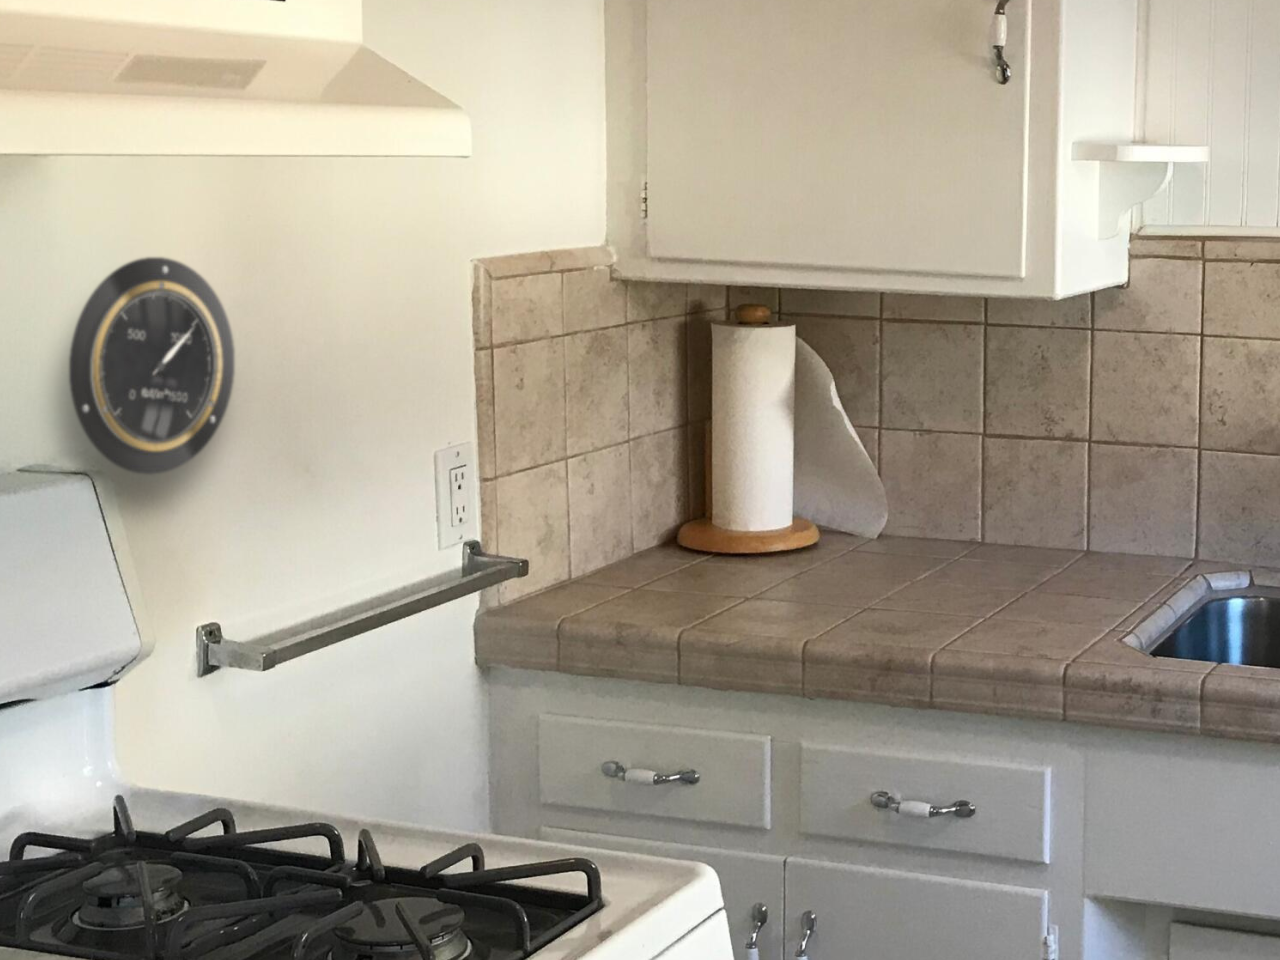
1000 psi
